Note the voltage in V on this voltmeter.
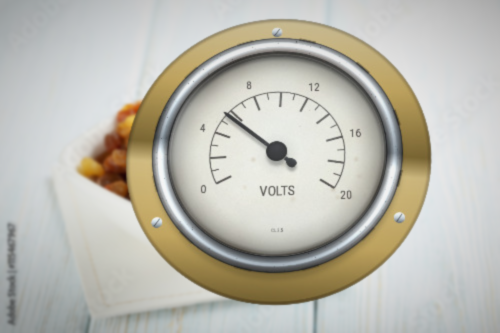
5.5 V
